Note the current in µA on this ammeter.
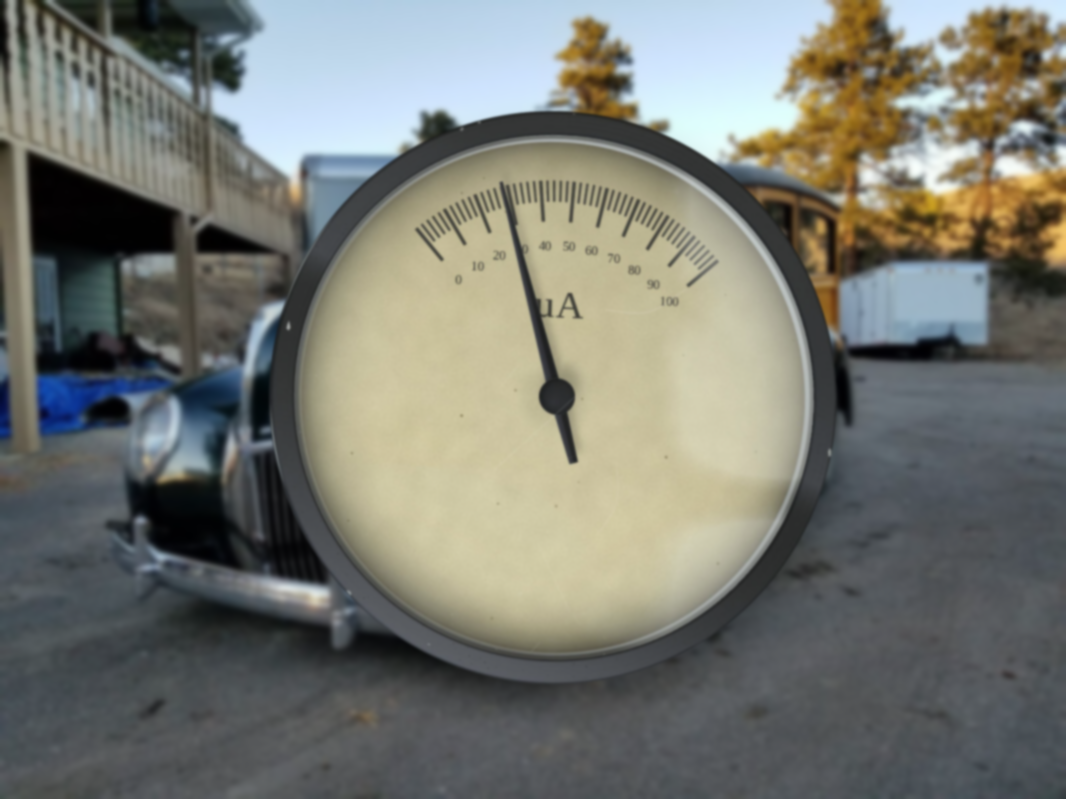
28 µA
